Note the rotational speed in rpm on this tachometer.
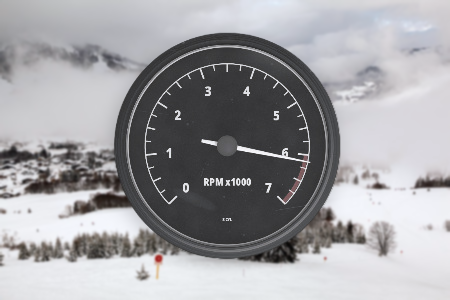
6125 rpm
